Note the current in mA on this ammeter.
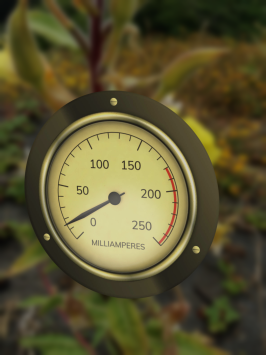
15 mA
